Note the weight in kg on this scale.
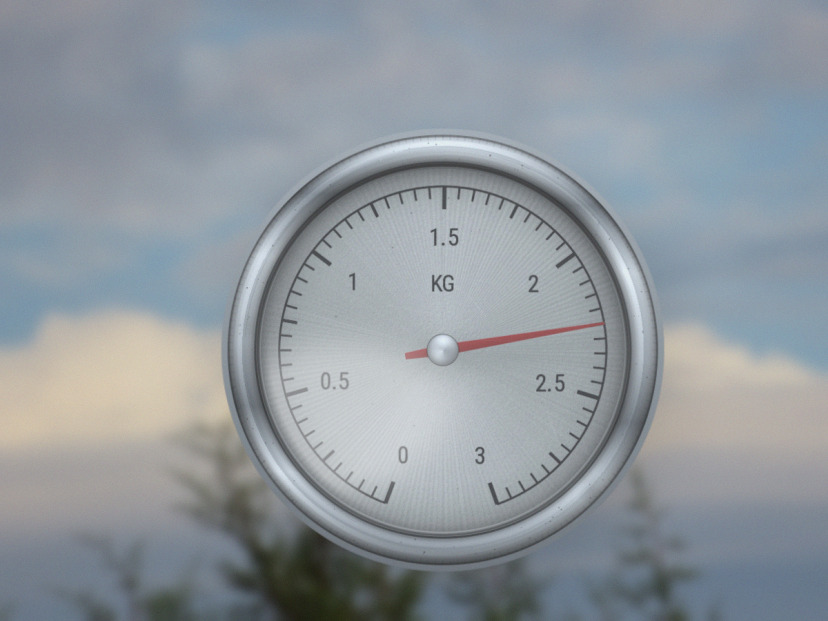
2.25 kg
